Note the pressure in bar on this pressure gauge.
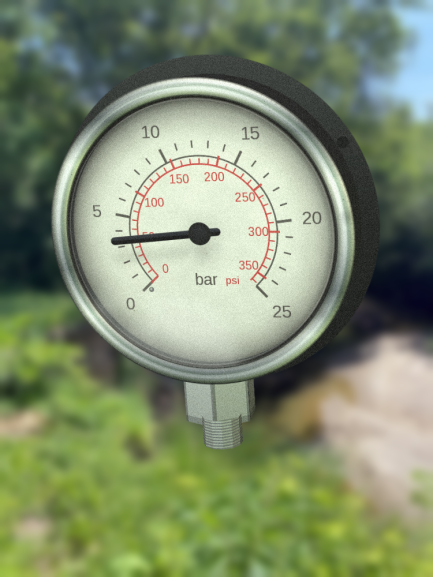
3.5 bar
